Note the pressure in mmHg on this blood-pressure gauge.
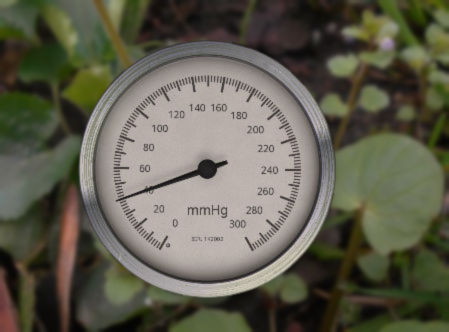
40 mmHg
